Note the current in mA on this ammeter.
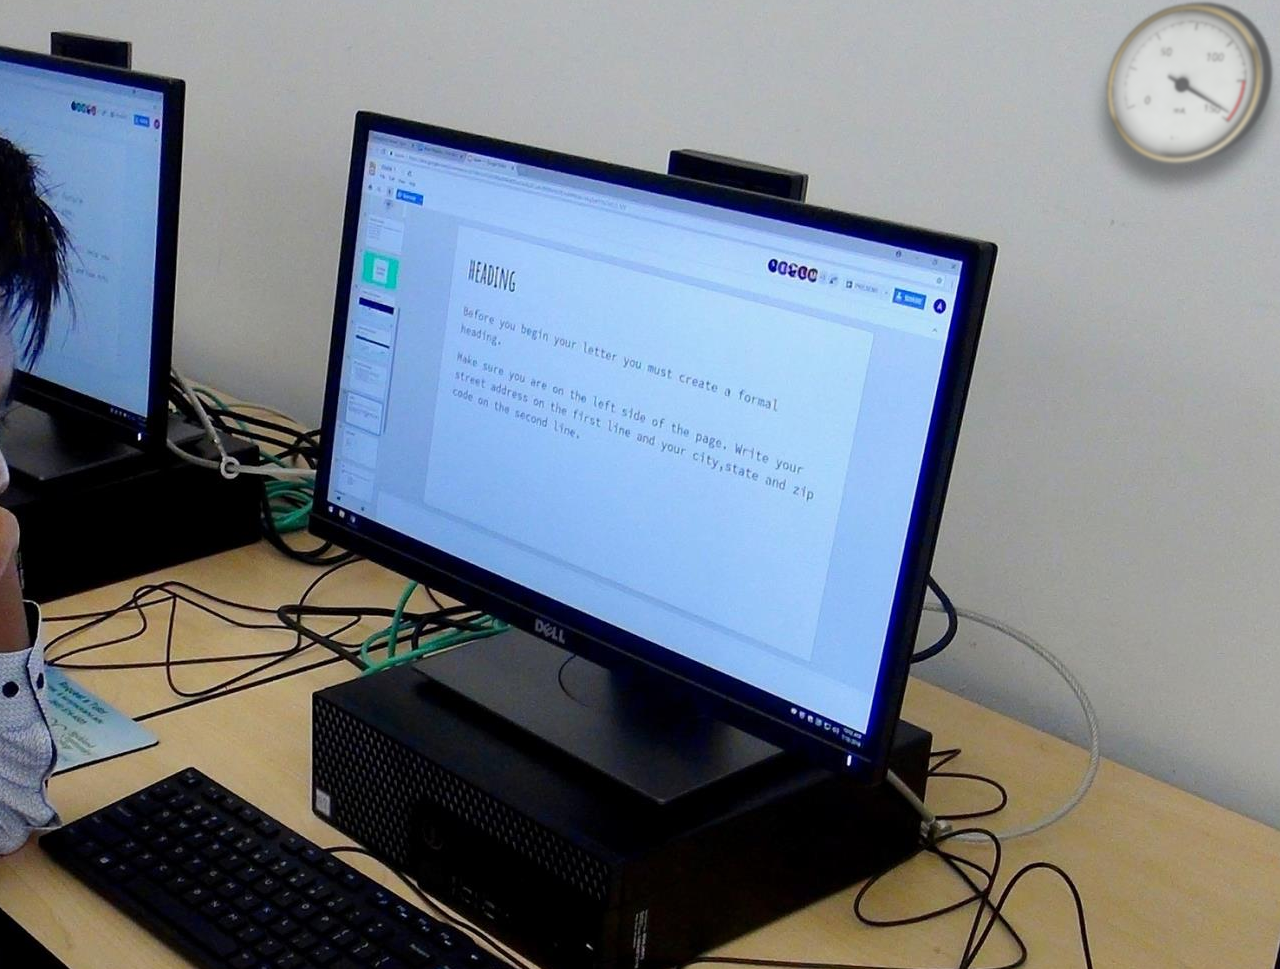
145 mA
